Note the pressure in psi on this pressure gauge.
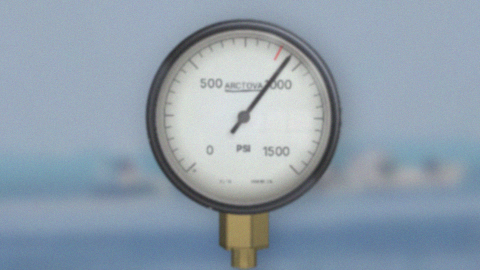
950 psi
